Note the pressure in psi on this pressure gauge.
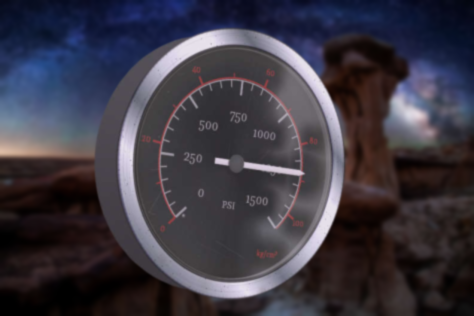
1250 psi
